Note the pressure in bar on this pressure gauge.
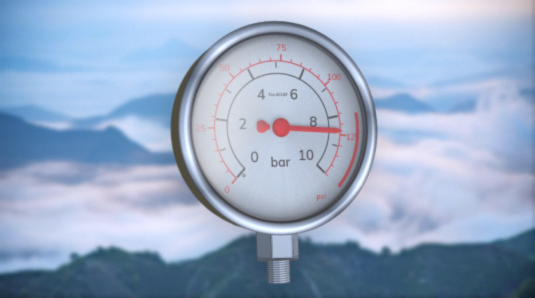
8.5 bar
